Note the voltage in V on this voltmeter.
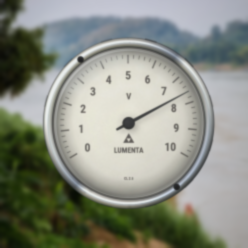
7.6 V
